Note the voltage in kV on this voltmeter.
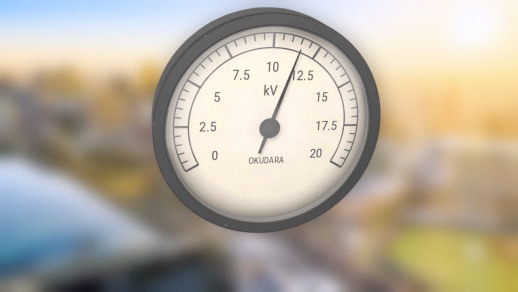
11.5 kV
